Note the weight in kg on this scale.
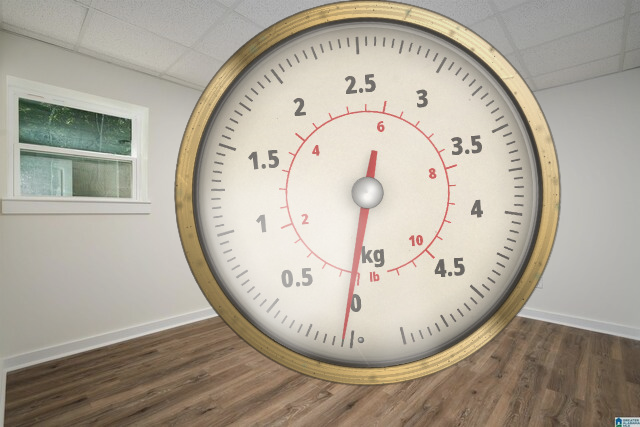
0.05 kg
